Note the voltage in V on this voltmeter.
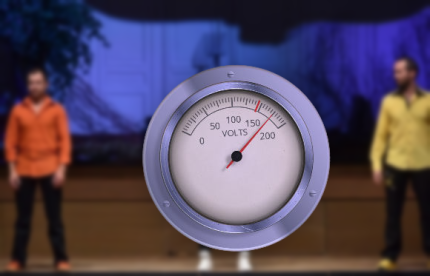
175 V
